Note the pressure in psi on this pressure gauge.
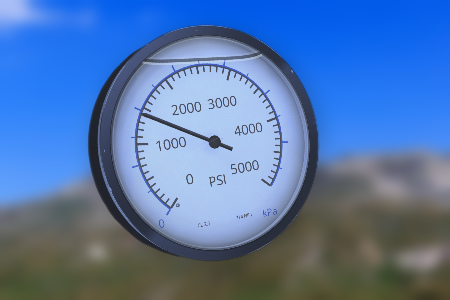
1400 psi
